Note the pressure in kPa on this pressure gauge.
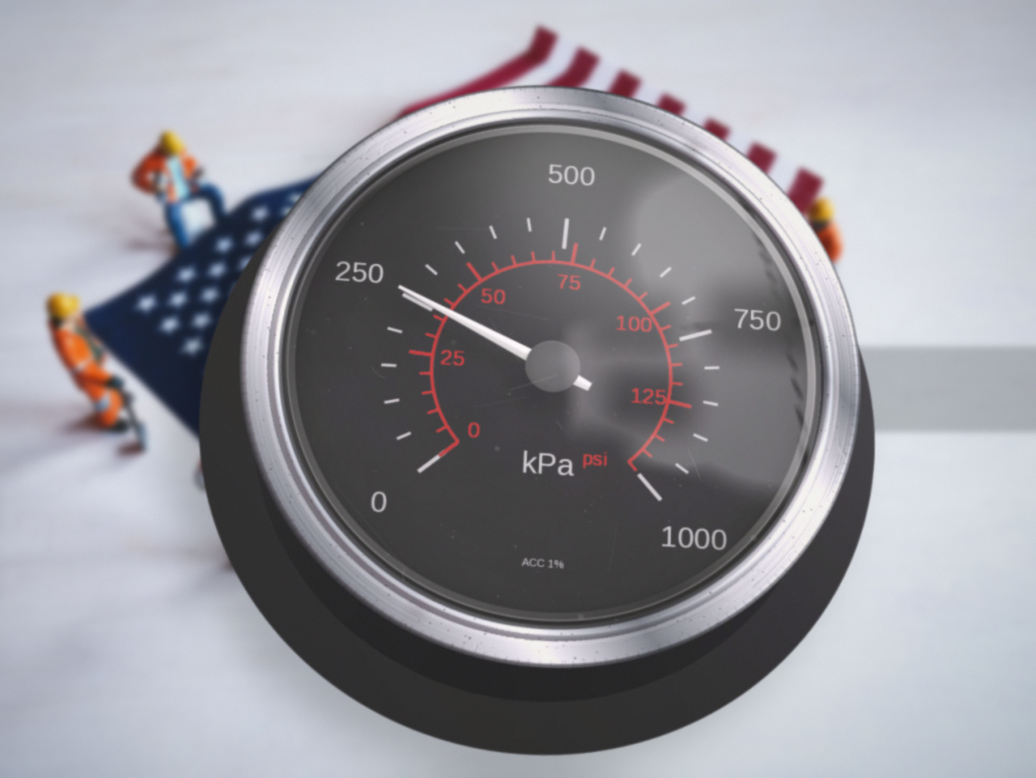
250 kPa
